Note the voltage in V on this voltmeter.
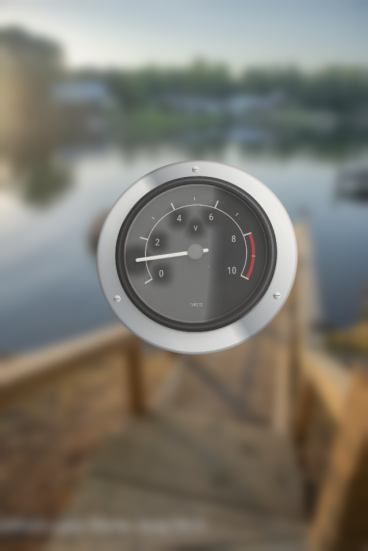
1 V
